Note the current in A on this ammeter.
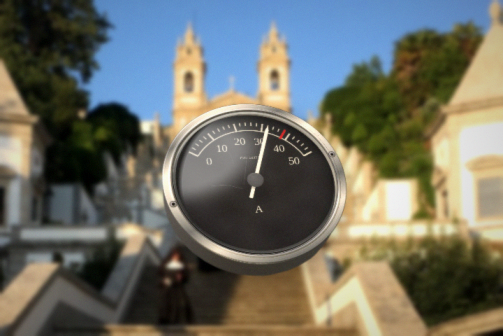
32 A
